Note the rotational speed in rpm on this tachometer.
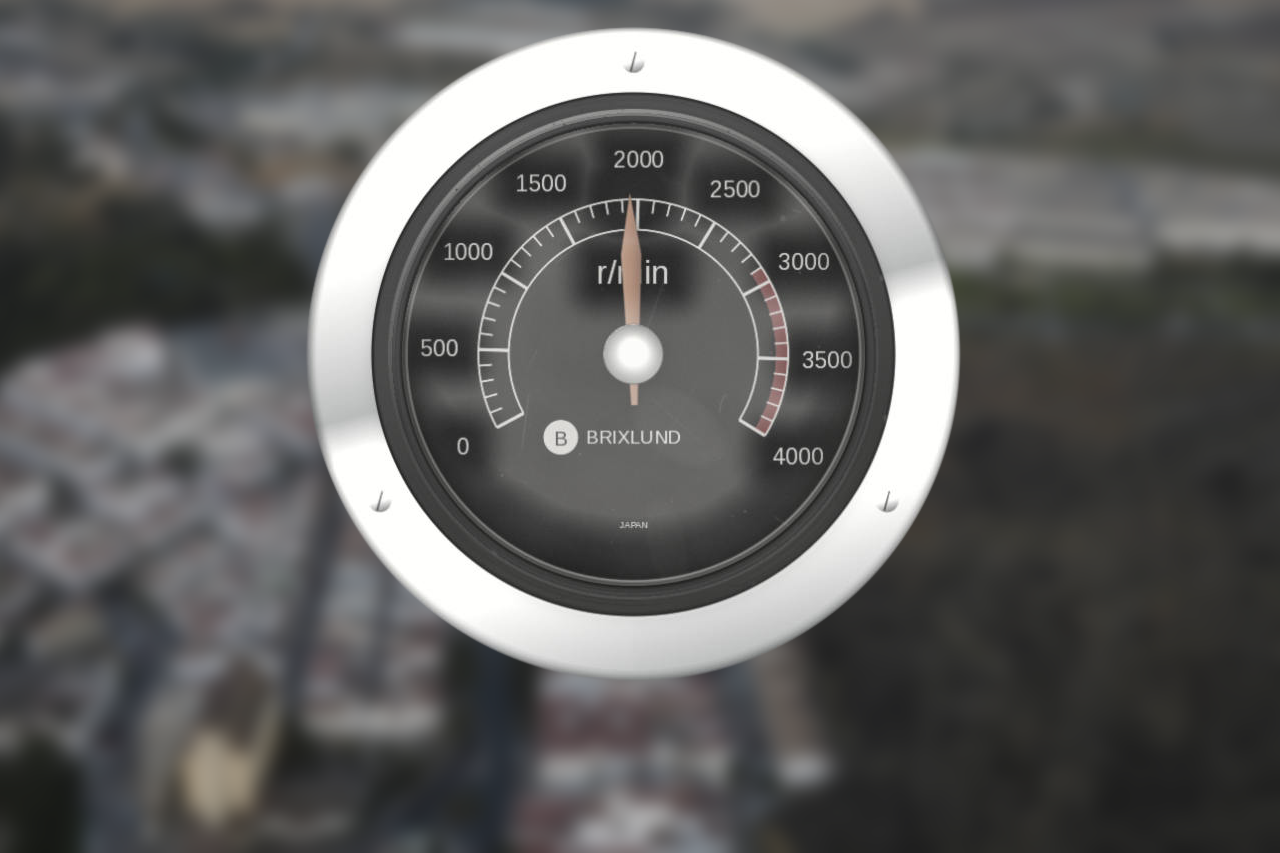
1950 rpm
